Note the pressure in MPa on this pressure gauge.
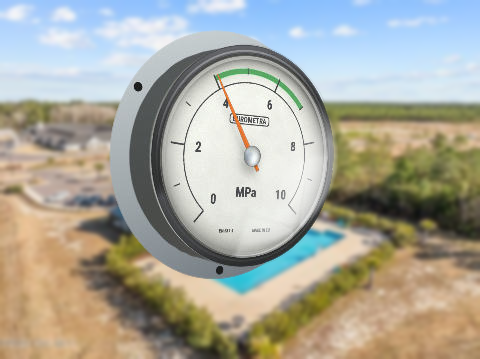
4 MPa
